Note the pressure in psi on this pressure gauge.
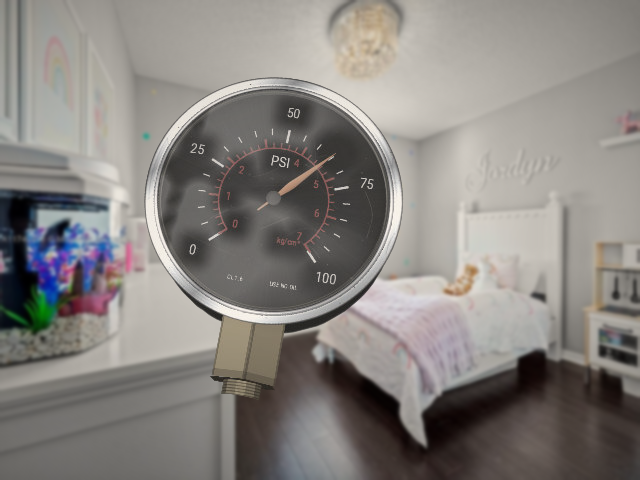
65 psi
